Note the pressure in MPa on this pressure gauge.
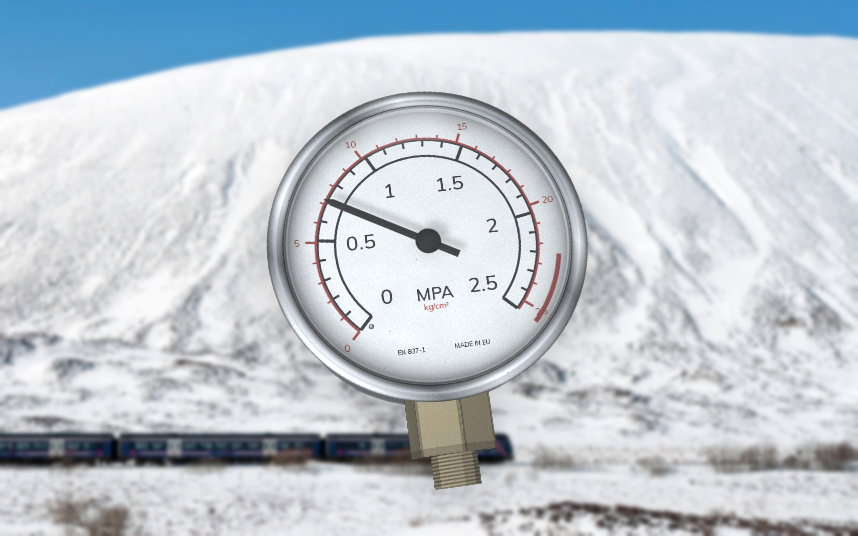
0.7 MPa
